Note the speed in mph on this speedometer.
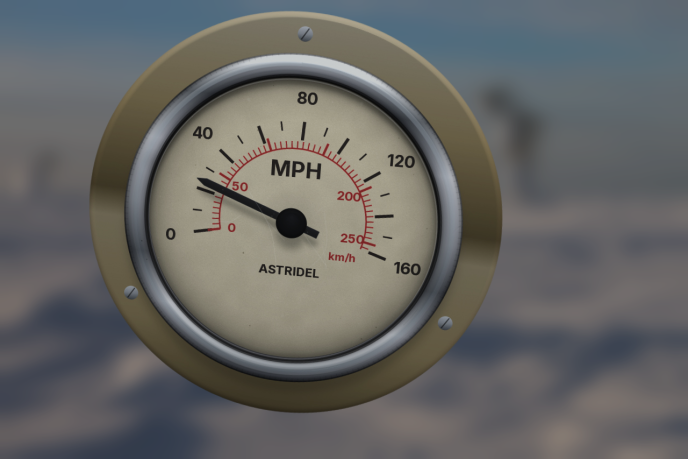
25 mph
